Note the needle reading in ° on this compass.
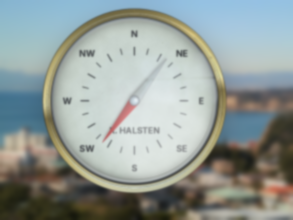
217.5 °
